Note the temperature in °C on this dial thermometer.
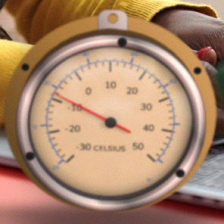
-8 °C
